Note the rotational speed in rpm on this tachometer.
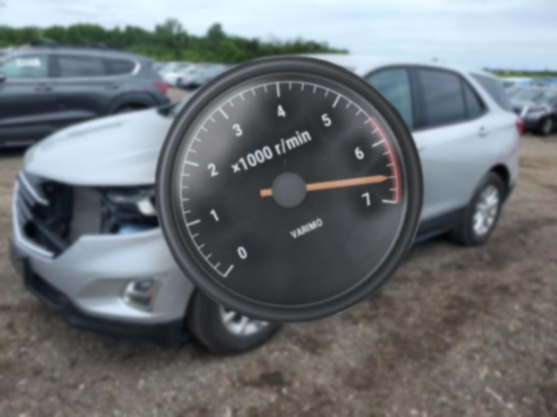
6600 rpm
